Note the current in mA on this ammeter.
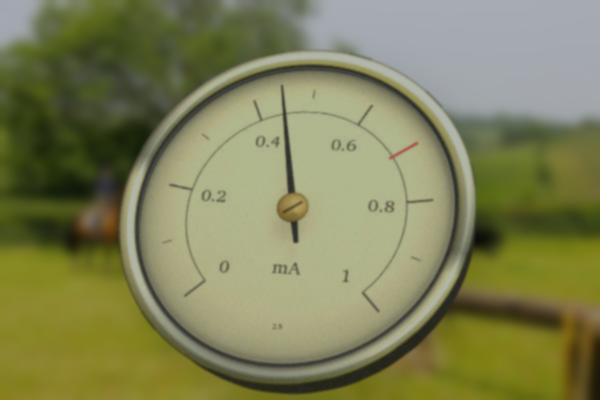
0.45 mA
